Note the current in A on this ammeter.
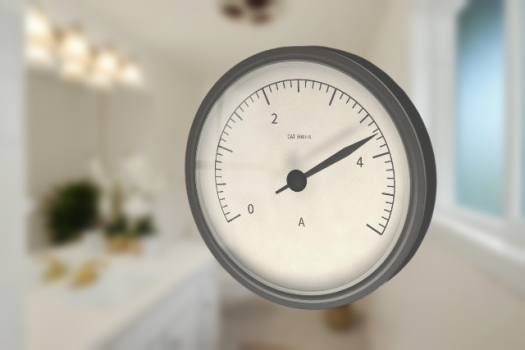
3.75 A
